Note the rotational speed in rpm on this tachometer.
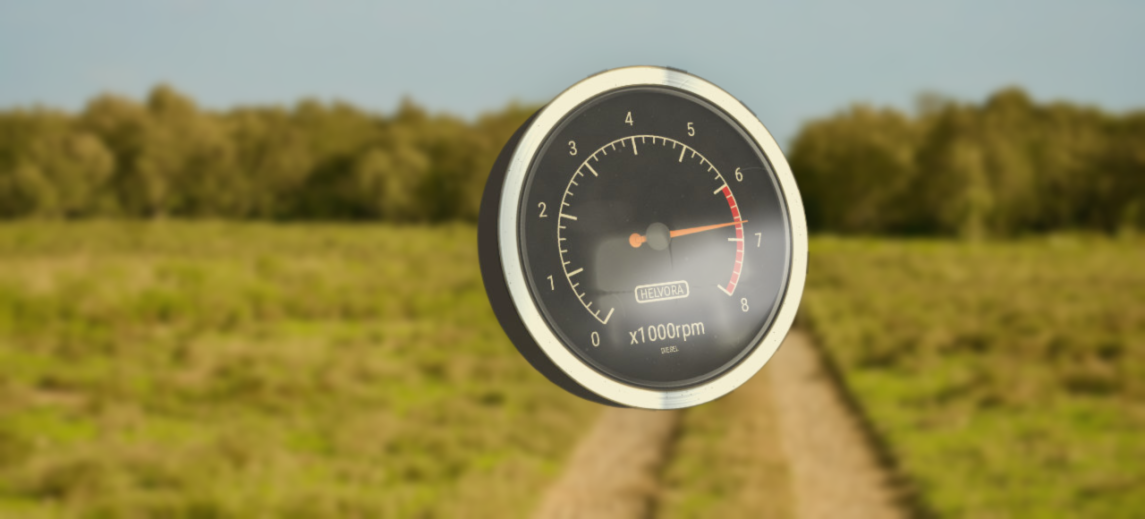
6700 rpm
